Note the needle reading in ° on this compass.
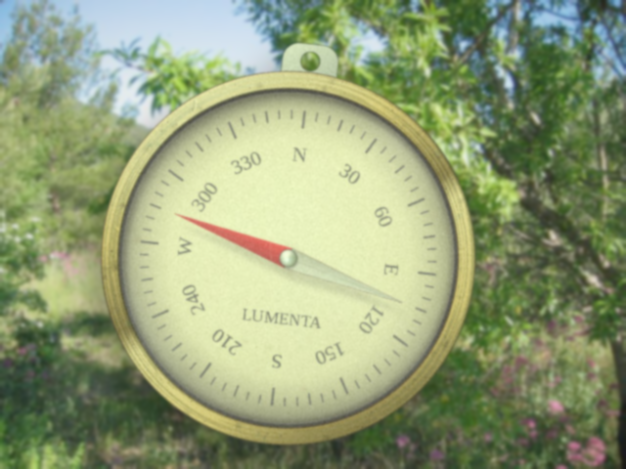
285 °
